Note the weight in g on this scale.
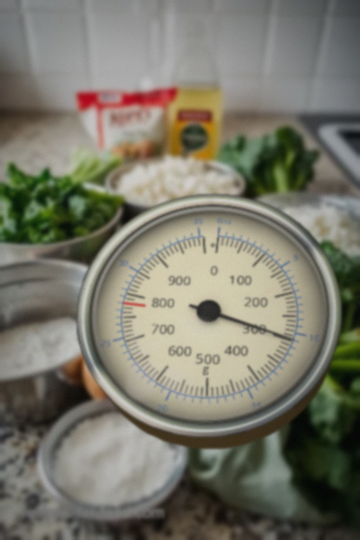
300 g
